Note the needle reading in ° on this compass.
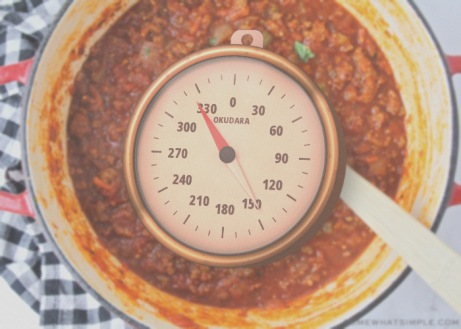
325 °
